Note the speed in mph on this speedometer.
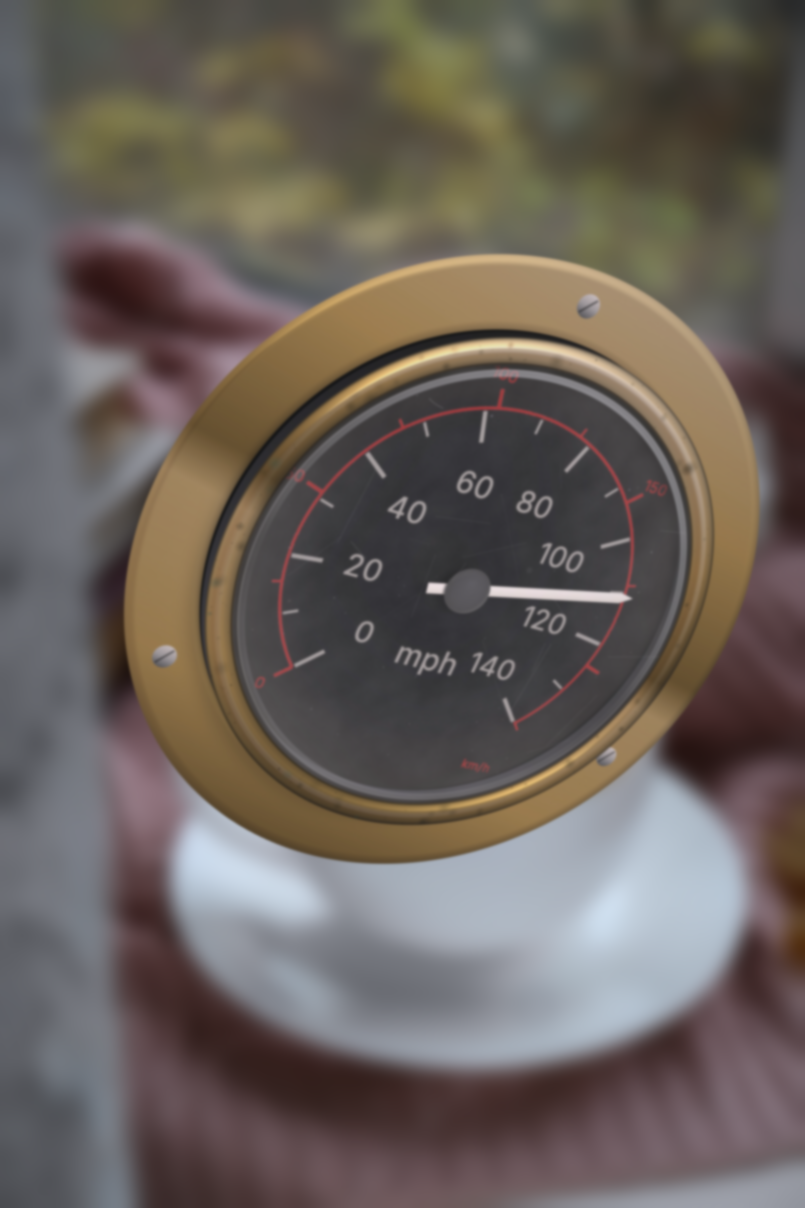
110 mph
